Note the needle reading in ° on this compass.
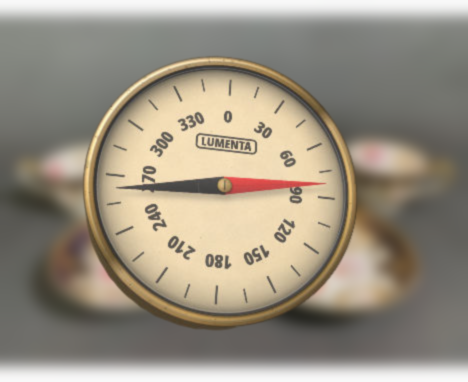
82.5 °
